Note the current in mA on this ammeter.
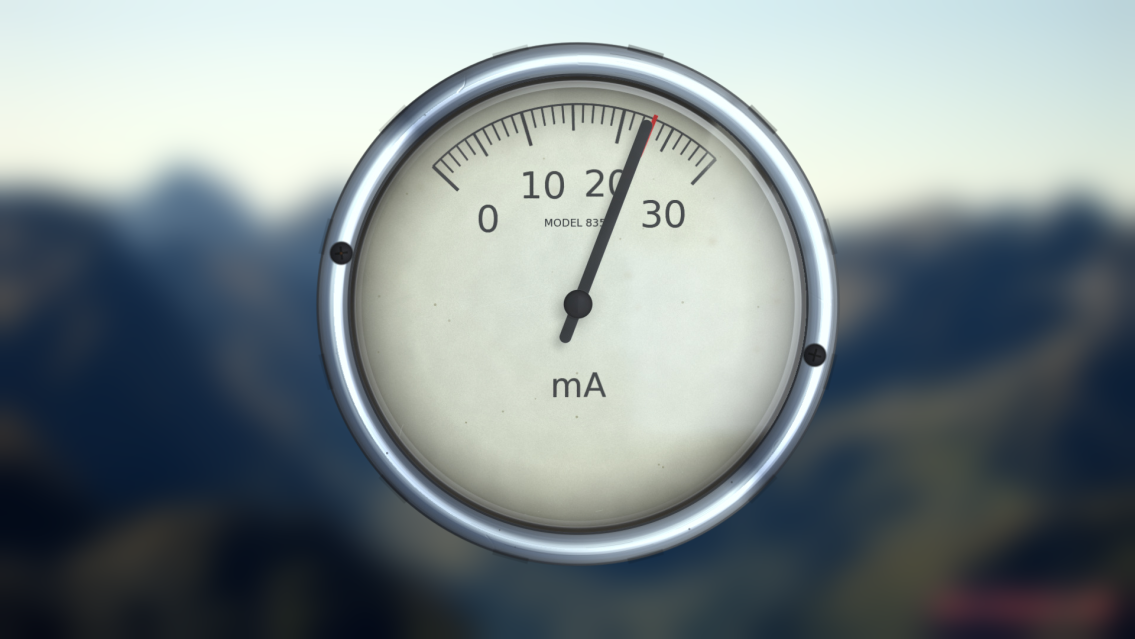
22.5 mA
